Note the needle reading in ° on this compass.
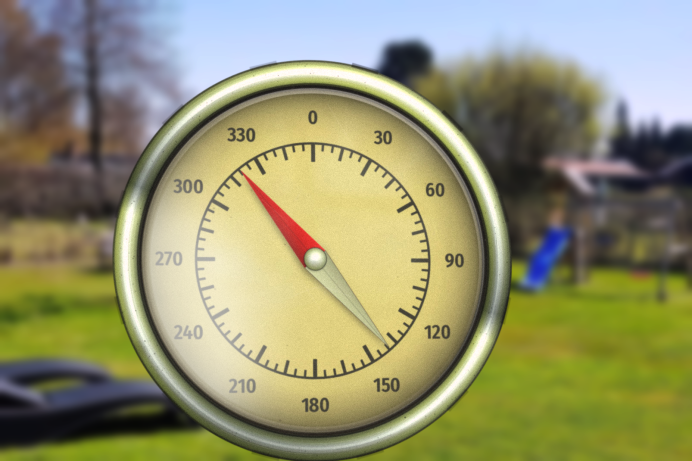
320 °
